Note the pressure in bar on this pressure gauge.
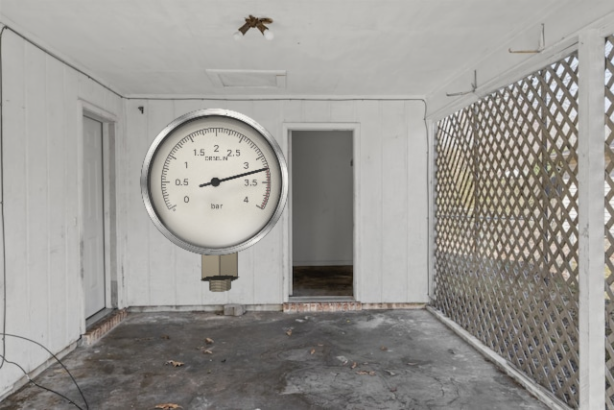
3.25 bar
